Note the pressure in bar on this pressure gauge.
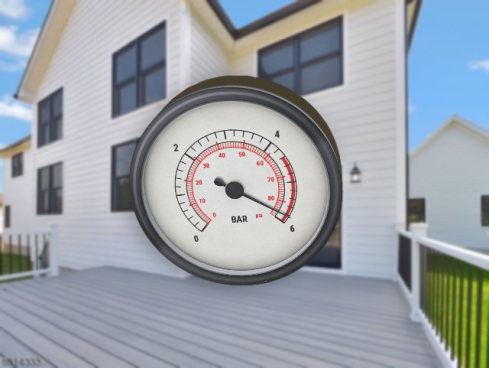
5.8 bar
